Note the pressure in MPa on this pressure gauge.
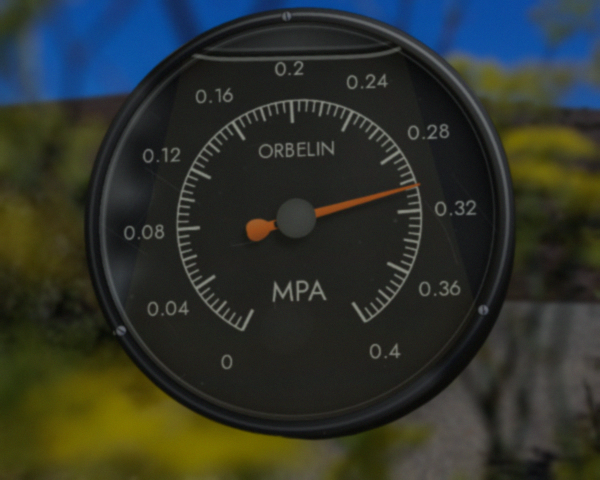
0.305 MPa
